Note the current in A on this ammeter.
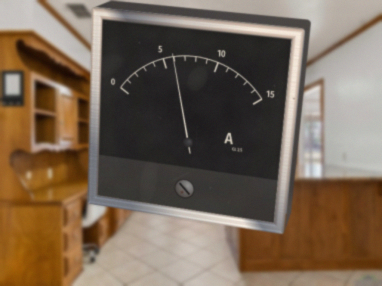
6 A
